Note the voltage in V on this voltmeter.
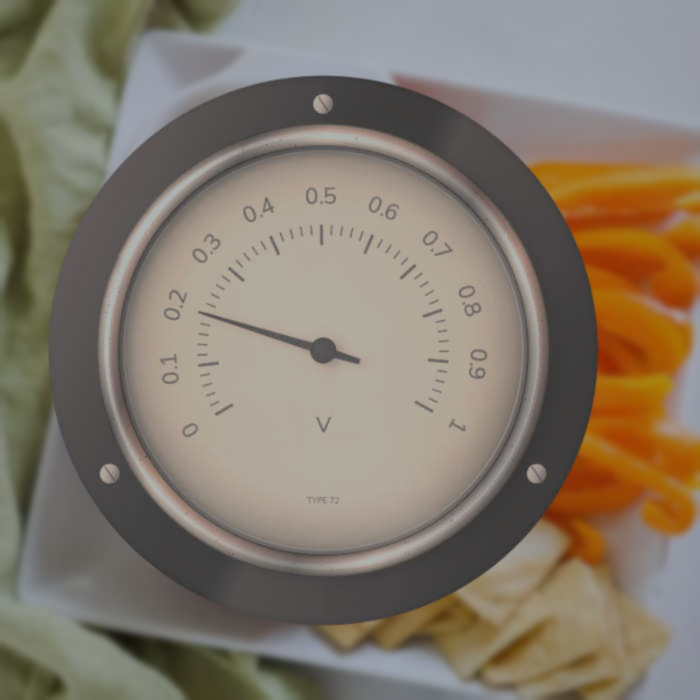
0.2 V
